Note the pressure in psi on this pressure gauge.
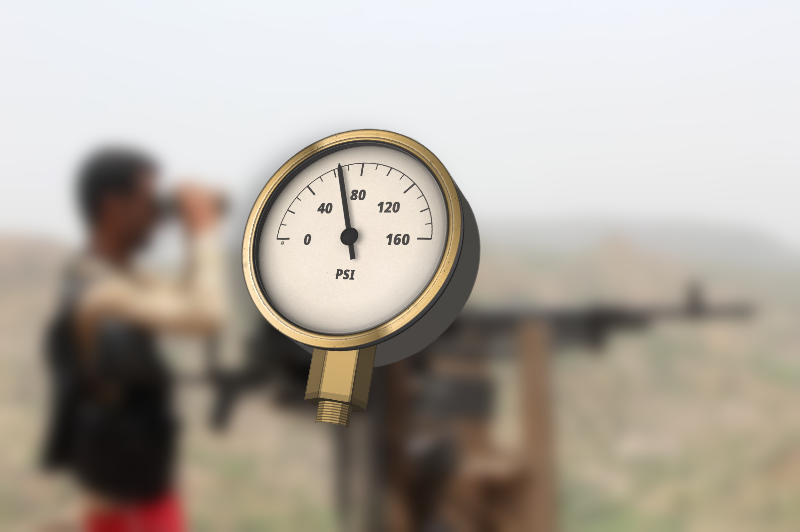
65 psi
